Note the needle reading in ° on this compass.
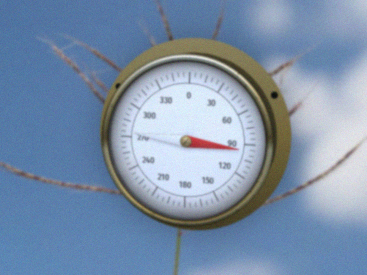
95 °
